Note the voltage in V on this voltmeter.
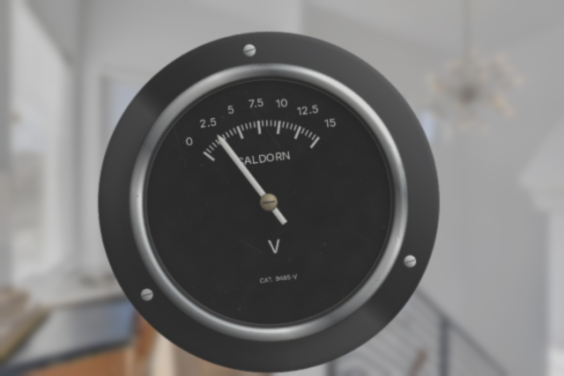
2.5 V
